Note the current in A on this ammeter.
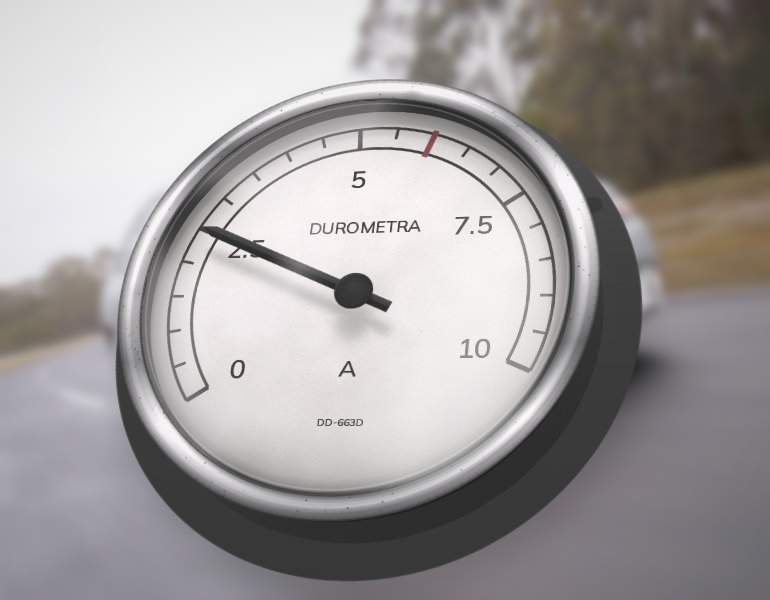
2.5 A
